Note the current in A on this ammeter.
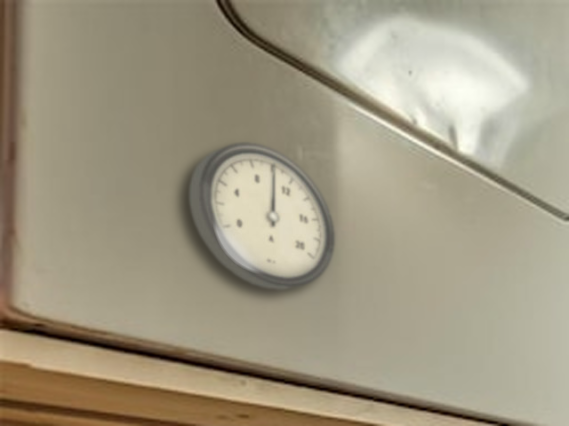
10 A
